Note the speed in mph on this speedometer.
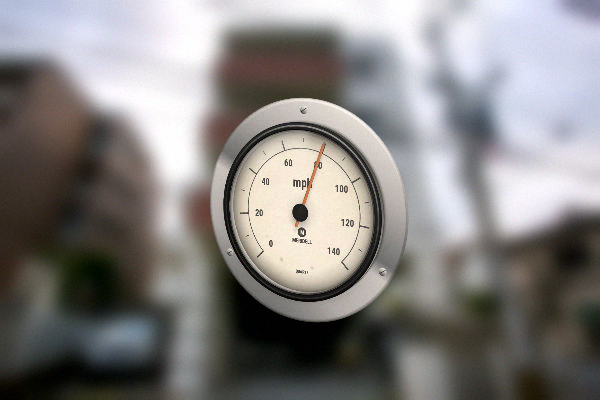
80 mph
